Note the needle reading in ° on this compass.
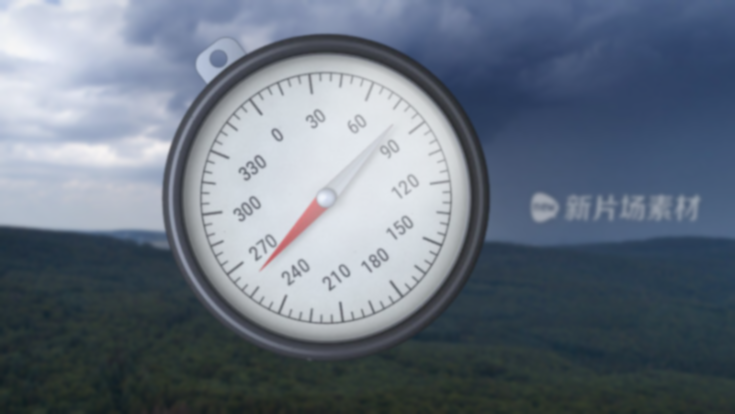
260 °
